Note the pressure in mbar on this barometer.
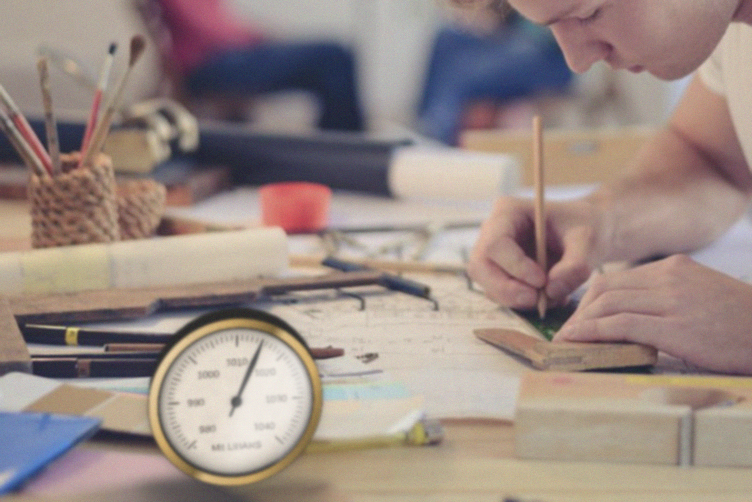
1015 mbar
